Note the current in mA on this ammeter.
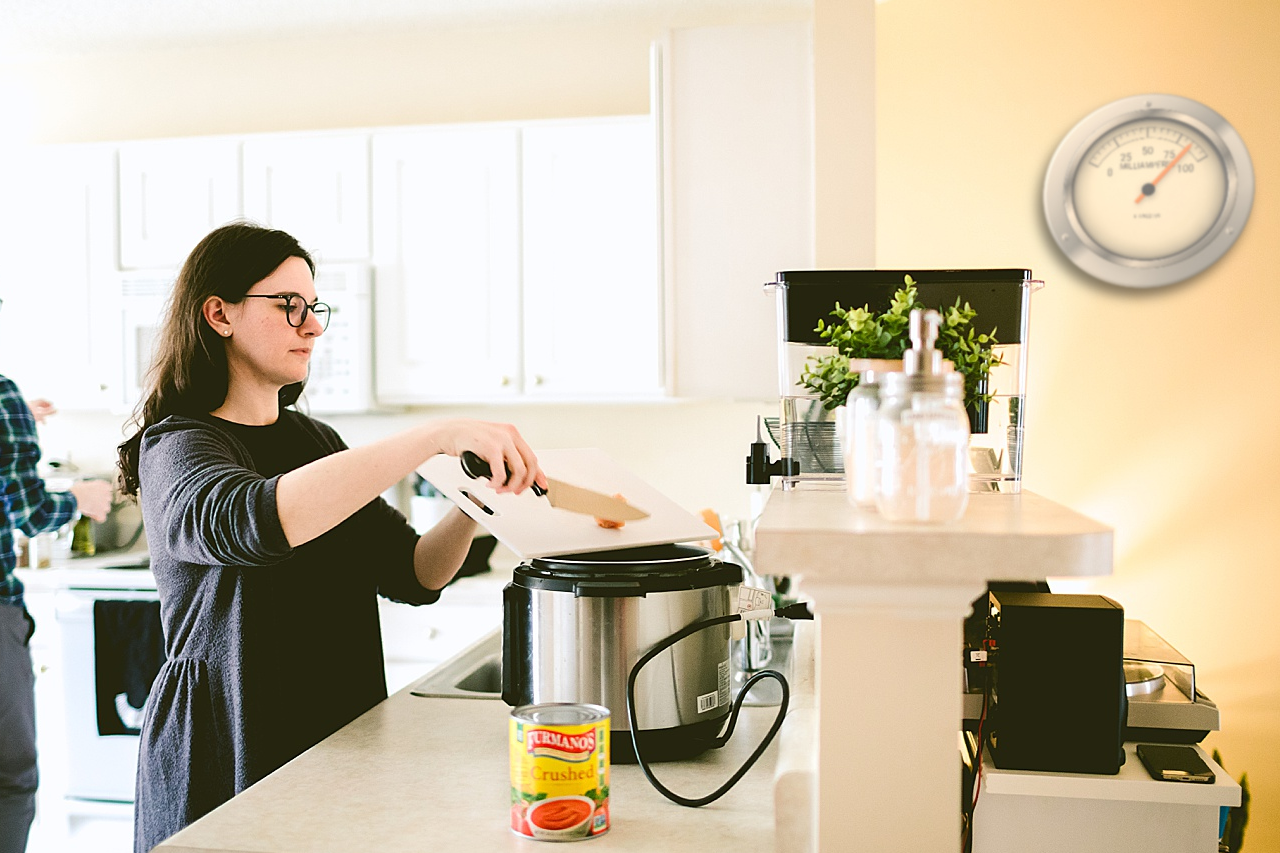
85 mA
